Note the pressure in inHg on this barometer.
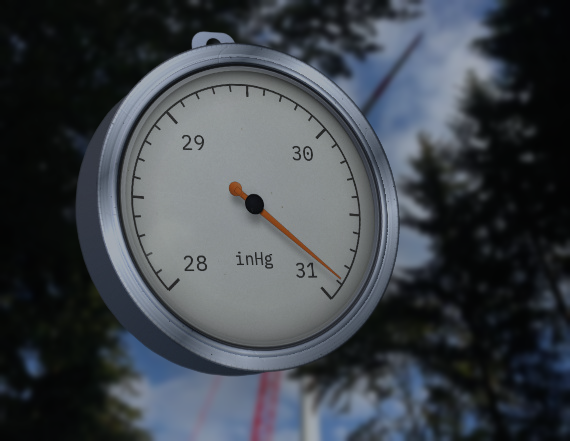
30.9 inHg
